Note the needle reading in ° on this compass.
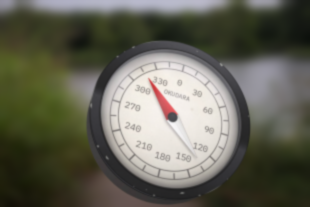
315 °
